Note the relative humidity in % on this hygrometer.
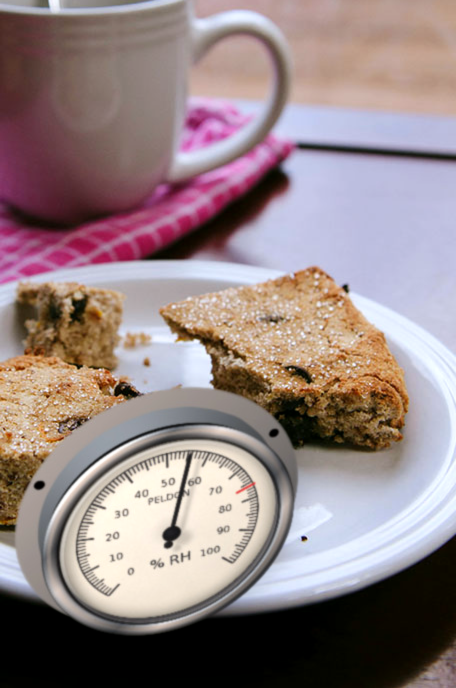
55 %
